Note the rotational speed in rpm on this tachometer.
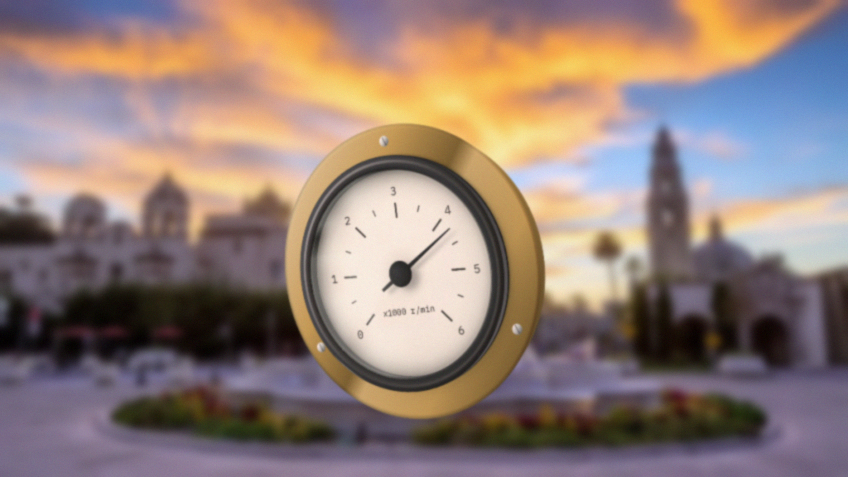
4250 rpm
